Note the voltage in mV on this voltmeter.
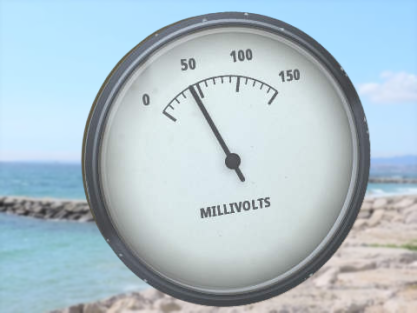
40 mV
